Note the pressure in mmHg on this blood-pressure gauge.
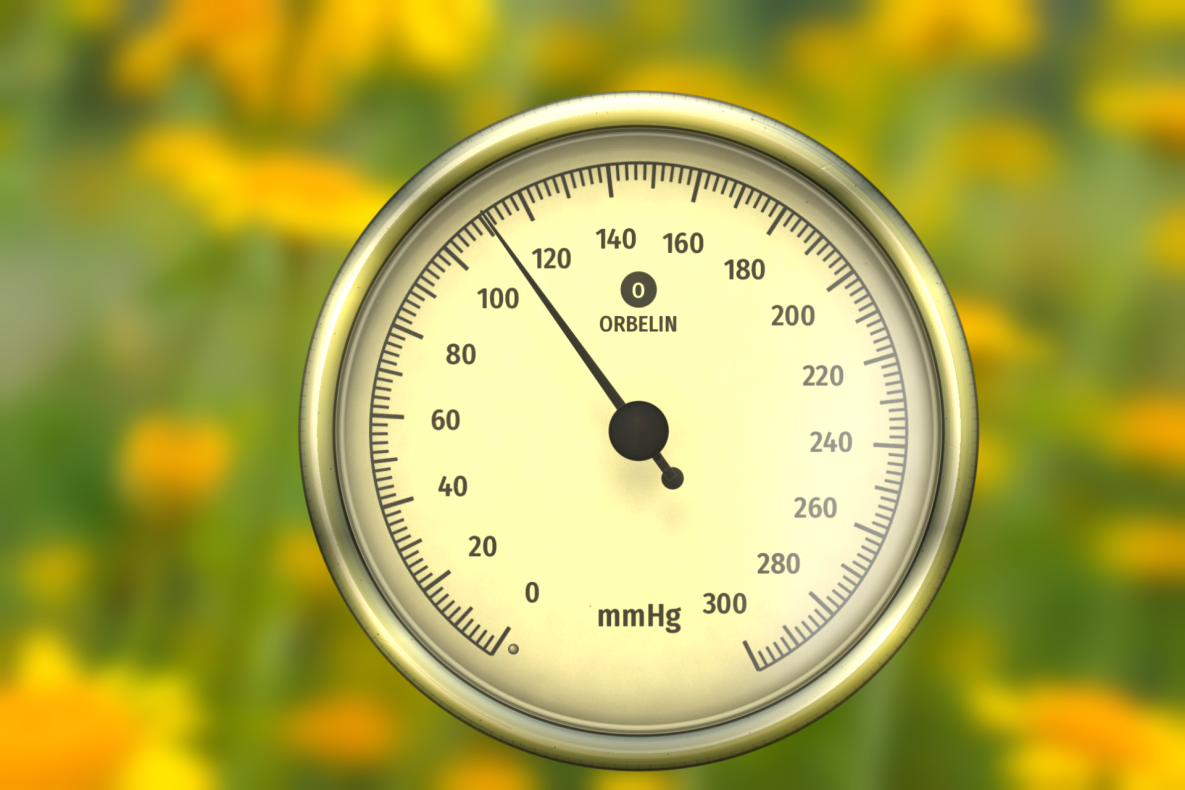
111 mmHg
